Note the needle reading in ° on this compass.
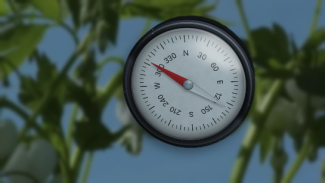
305 °
